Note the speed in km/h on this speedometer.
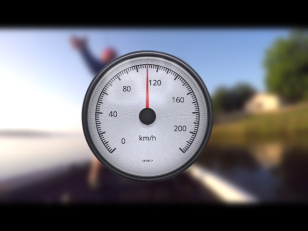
110 km/h
